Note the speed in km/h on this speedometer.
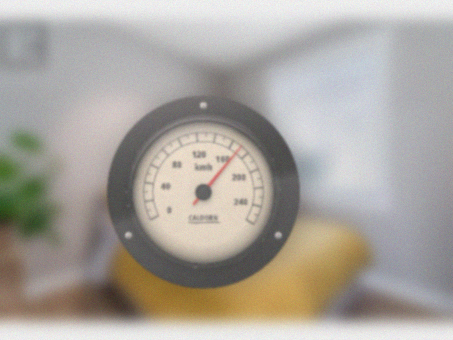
170 km/h
